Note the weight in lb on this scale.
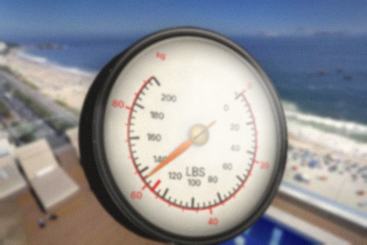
136 lb
